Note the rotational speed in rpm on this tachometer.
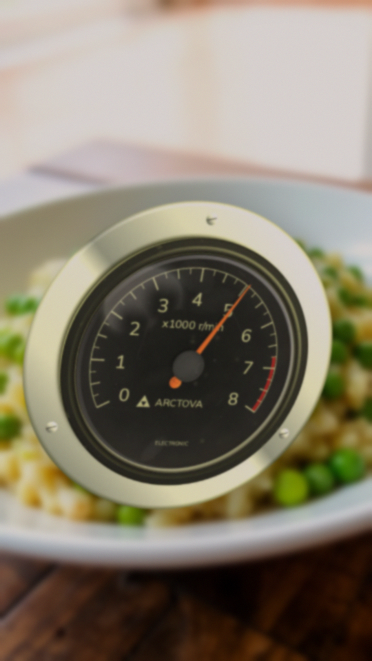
5000 rpm
